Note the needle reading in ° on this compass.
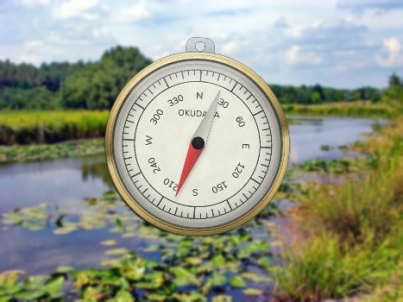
200 °
